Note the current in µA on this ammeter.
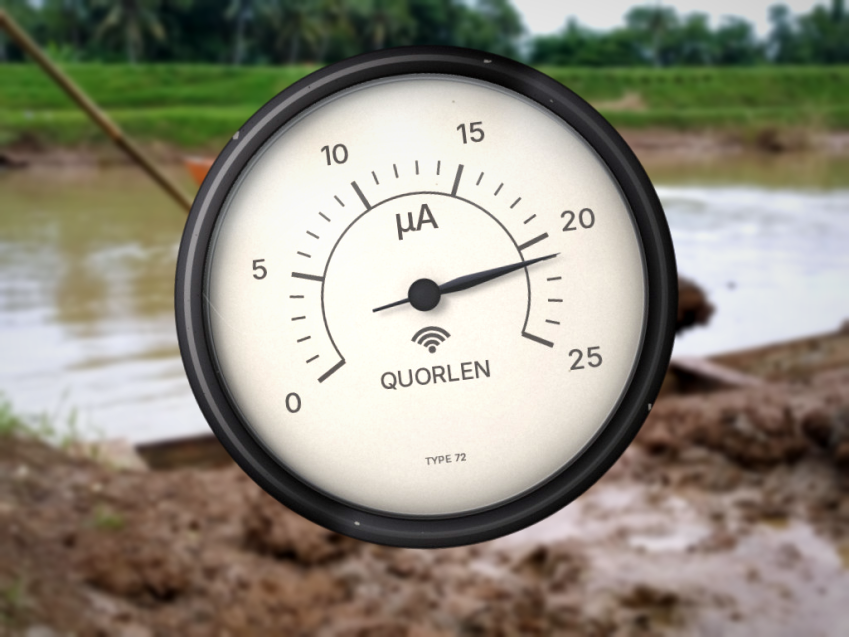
21 µA
